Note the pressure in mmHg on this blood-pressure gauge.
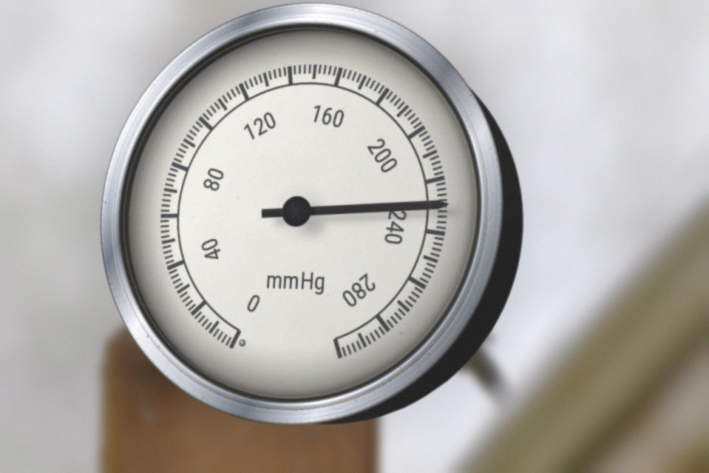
230 mmHg
